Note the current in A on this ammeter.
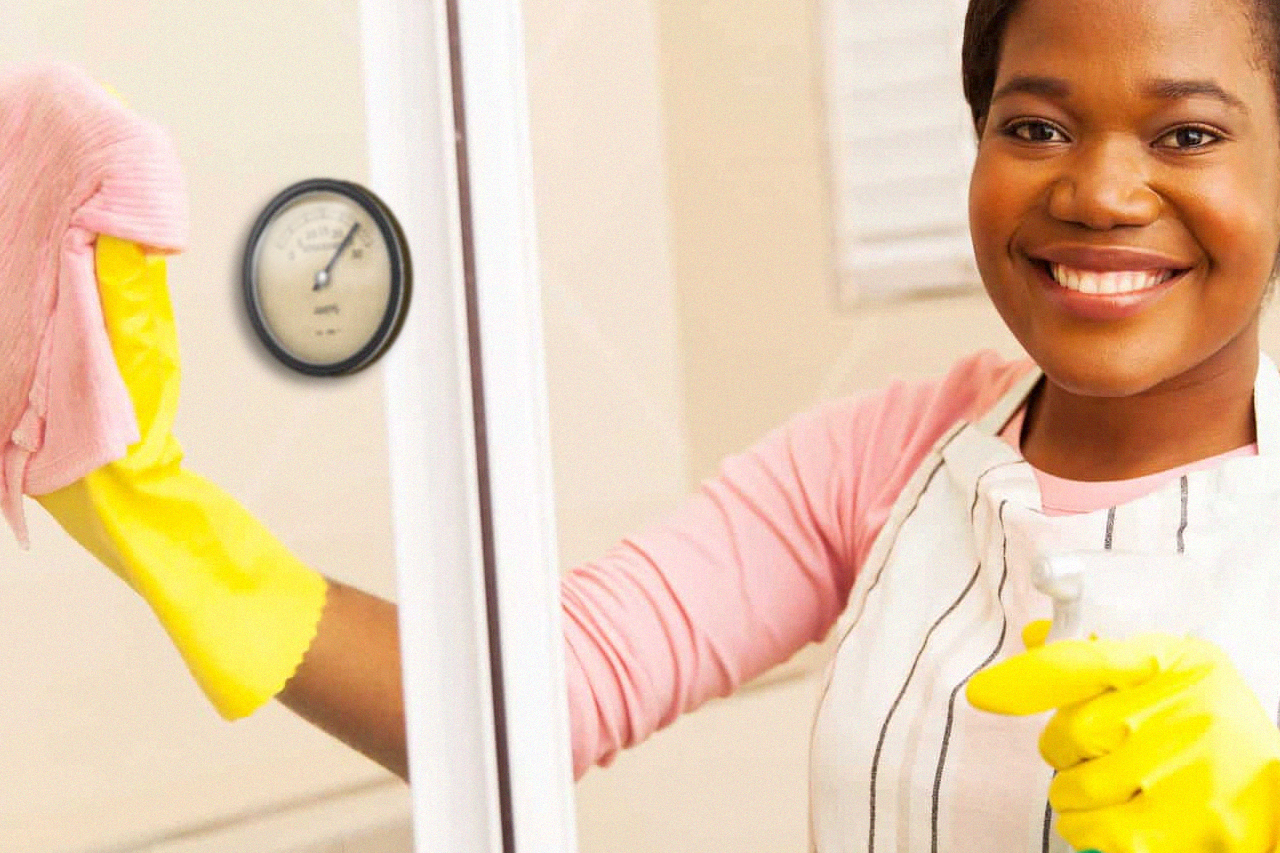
25 A
